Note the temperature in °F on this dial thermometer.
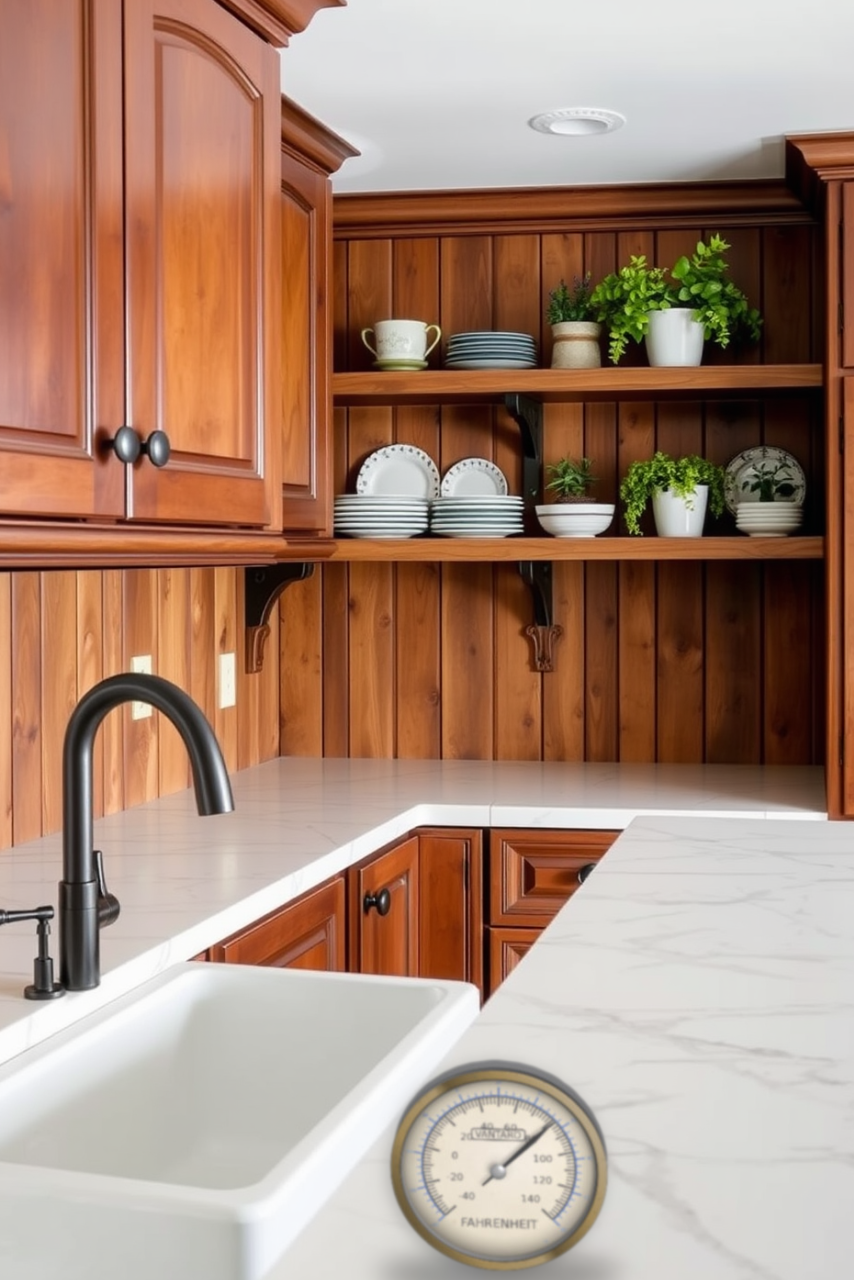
80 °F
